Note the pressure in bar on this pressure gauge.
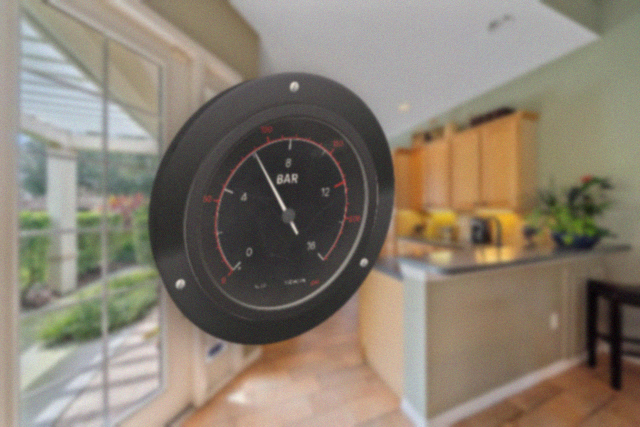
6 bar
